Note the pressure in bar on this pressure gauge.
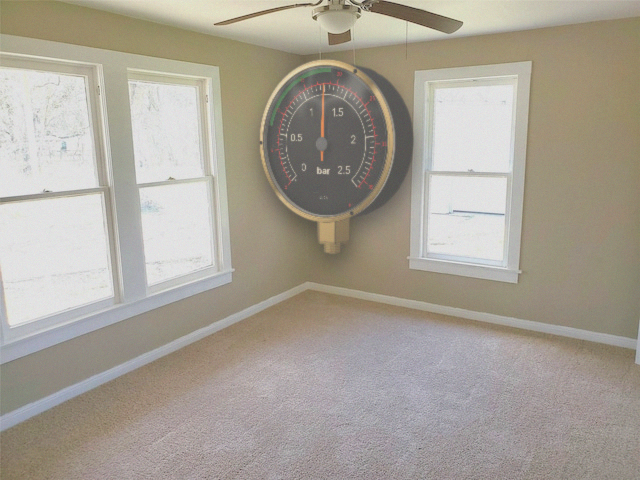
1.25 bar
